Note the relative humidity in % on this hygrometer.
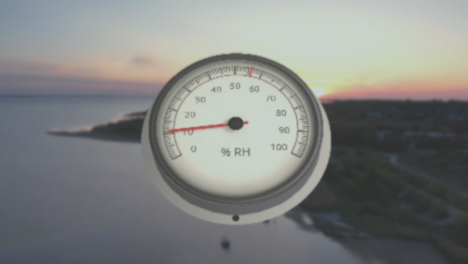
10 %
